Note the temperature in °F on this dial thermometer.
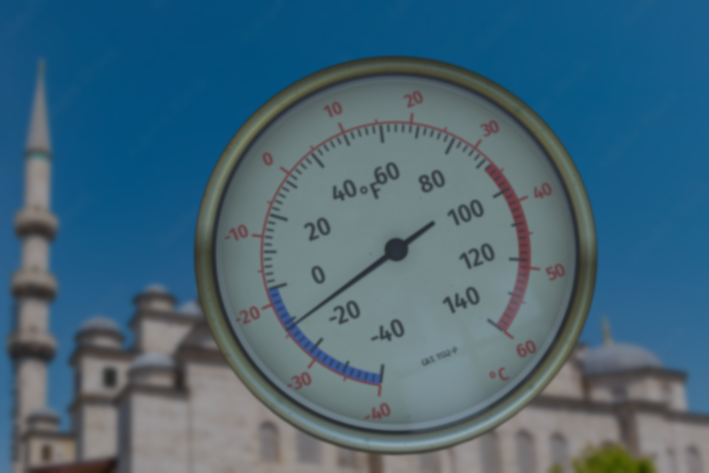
-12 °F
